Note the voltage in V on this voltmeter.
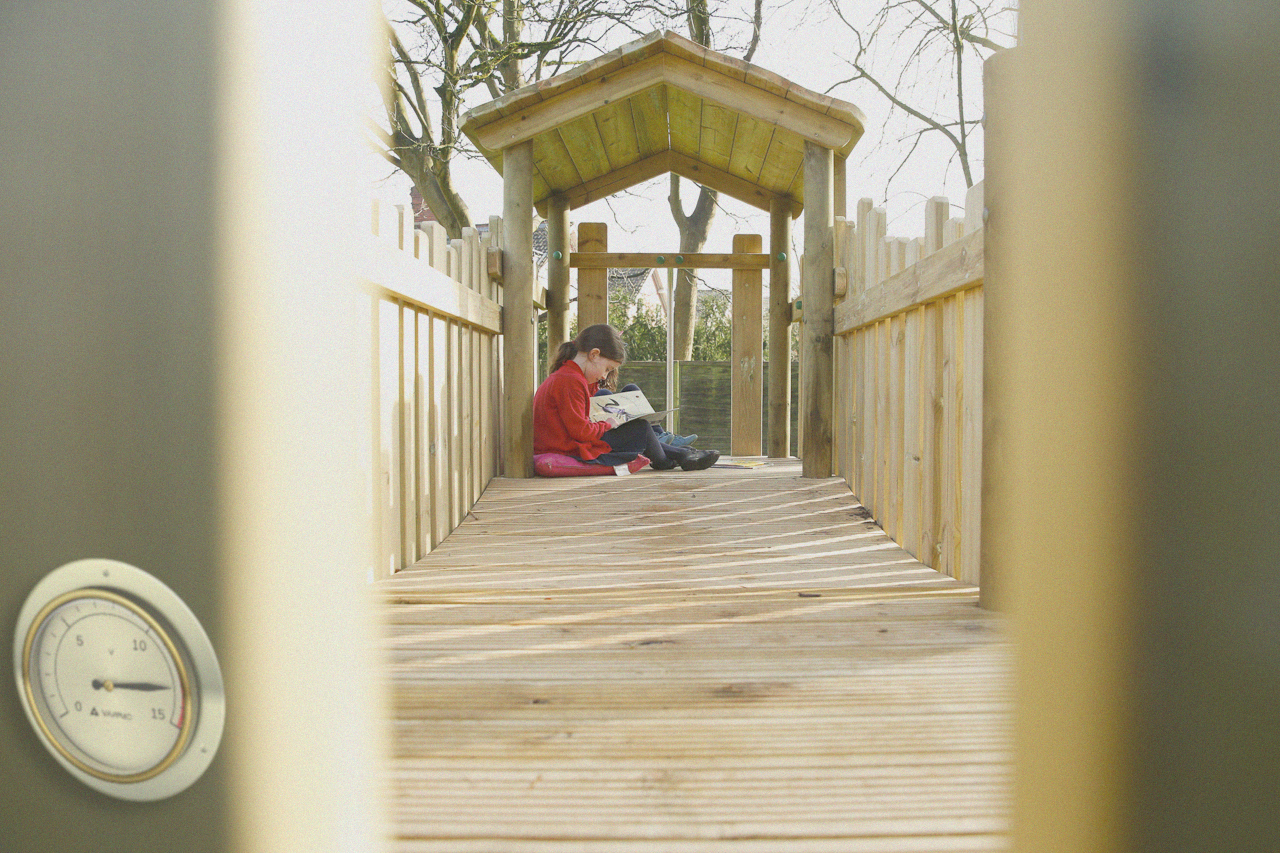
13 V
